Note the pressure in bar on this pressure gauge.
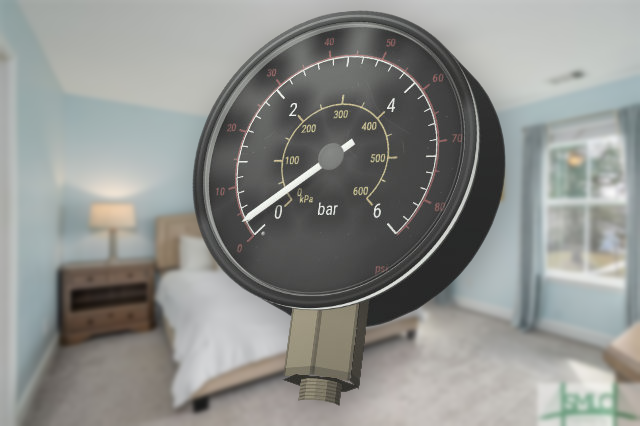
0.2 bar
